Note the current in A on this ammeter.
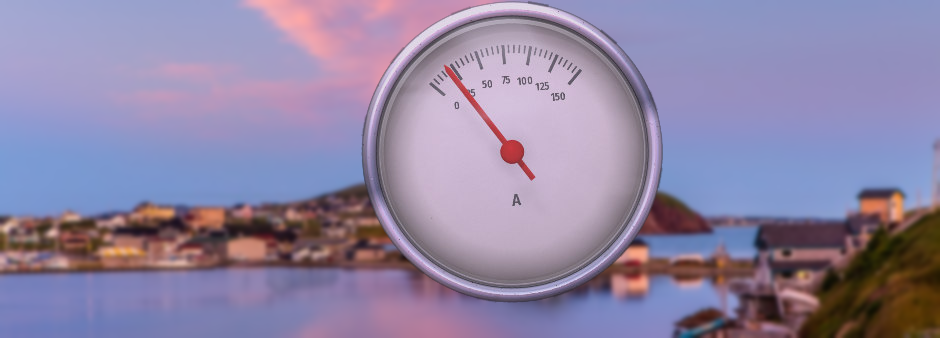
20 A
